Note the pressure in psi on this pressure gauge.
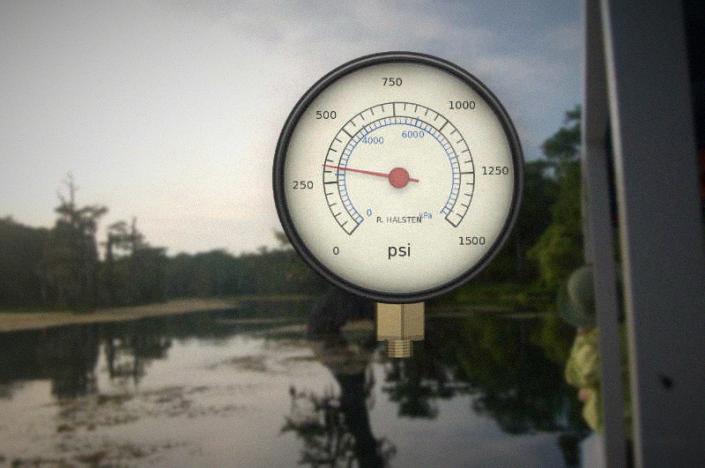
325 psi
